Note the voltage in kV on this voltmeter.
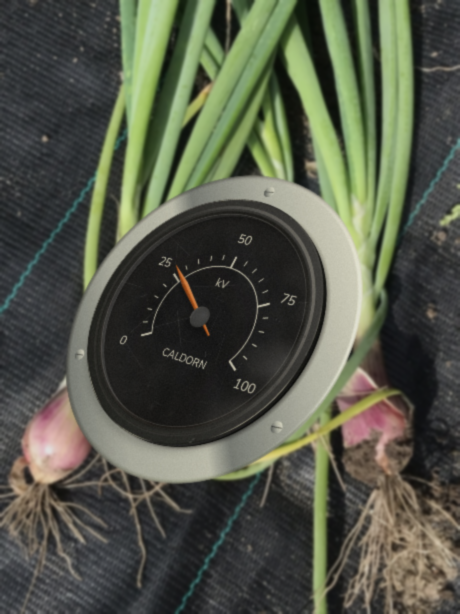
27.5 kV
